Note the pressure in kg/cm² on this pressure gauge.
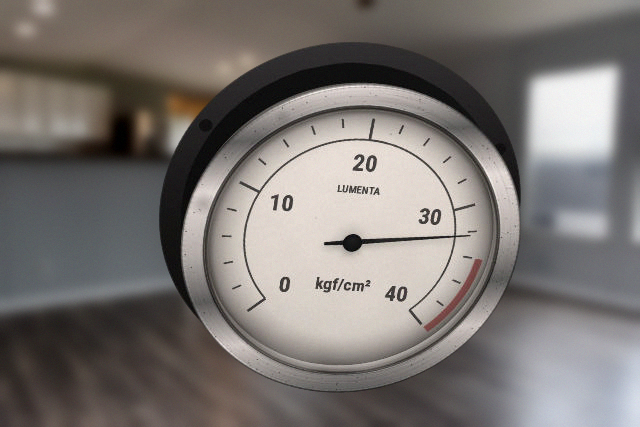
32 kg/cm²
